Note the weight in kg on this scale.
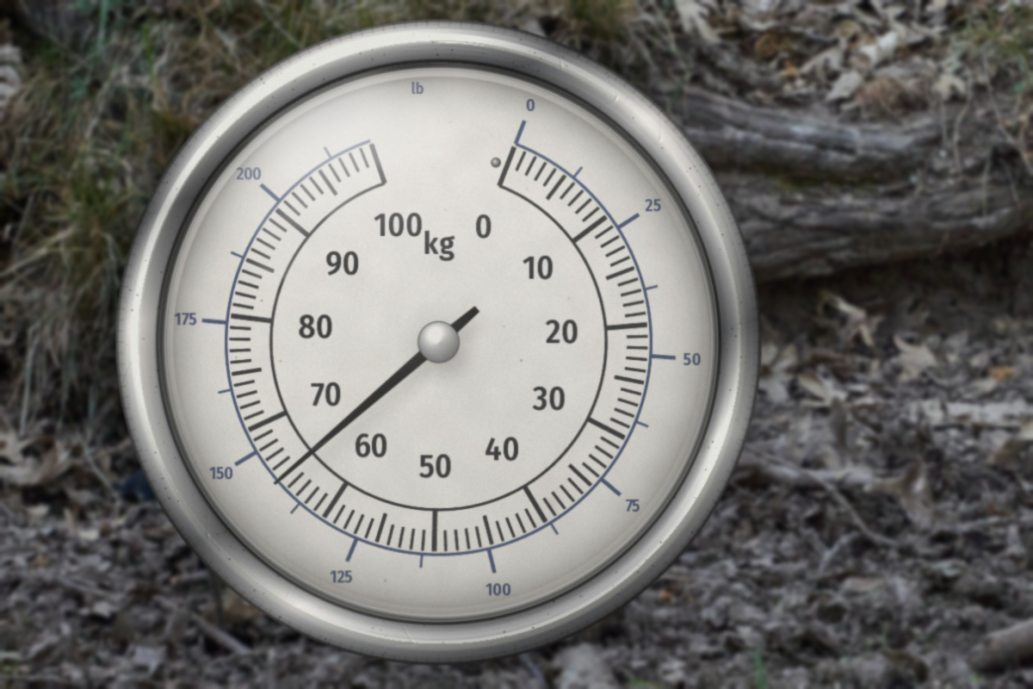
65 kg
